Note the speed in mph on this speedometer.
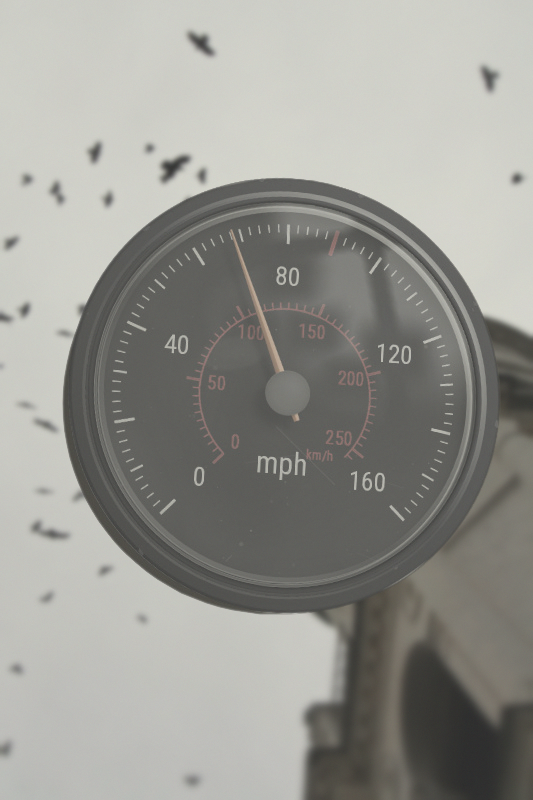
68 mph
